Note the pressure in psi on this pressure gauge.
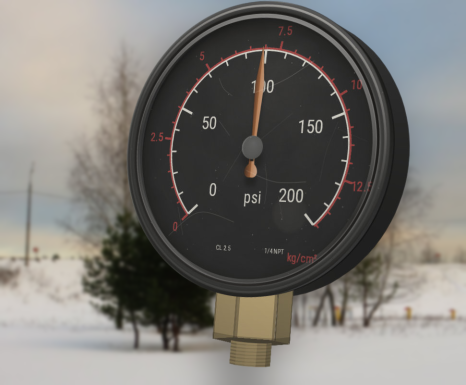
100 psi
